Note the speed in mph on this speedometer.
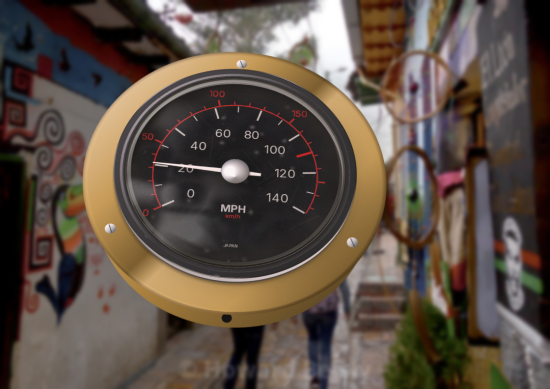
20 mph
